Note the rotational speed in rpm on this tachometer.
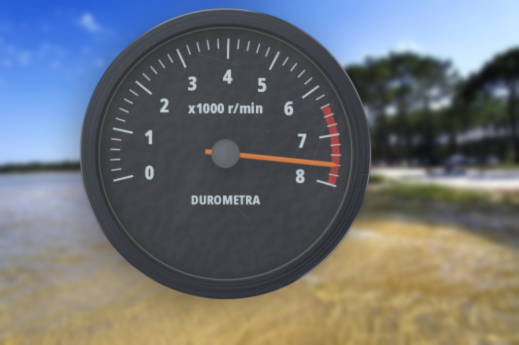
7600 rpm
